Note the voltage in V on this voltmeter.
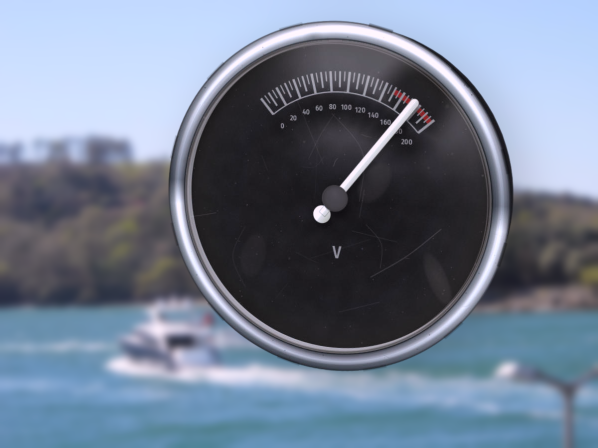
175 V
